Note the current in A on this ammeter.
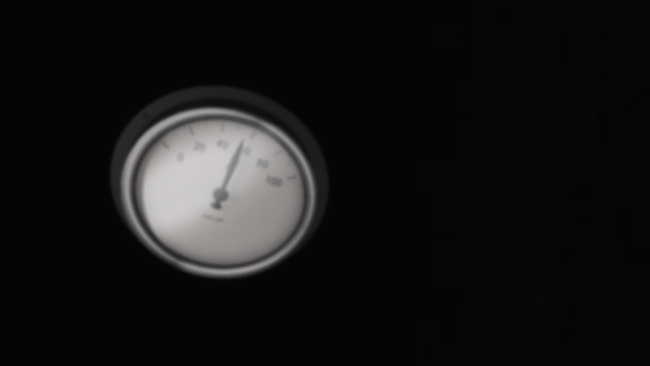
55 A
